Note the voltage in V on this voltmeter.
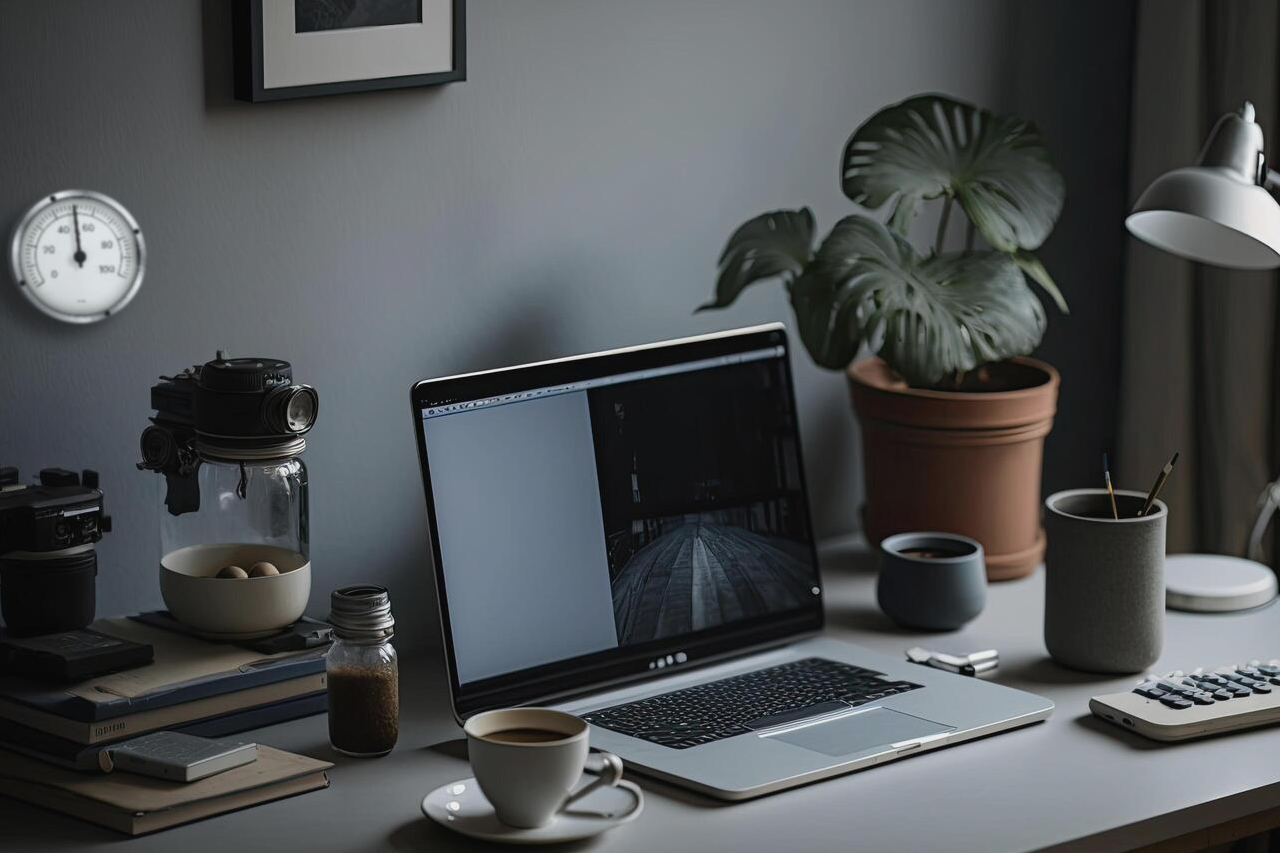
50 V
